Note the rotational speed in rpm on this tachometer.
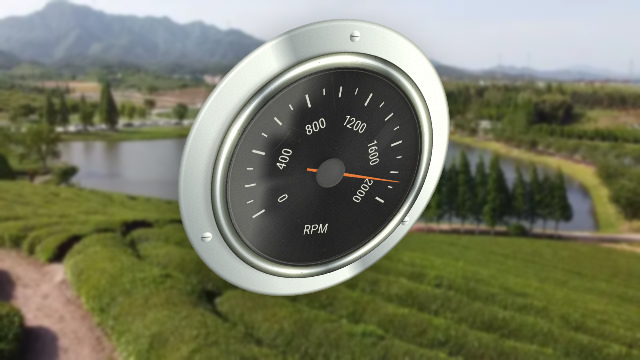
1850 rpm
